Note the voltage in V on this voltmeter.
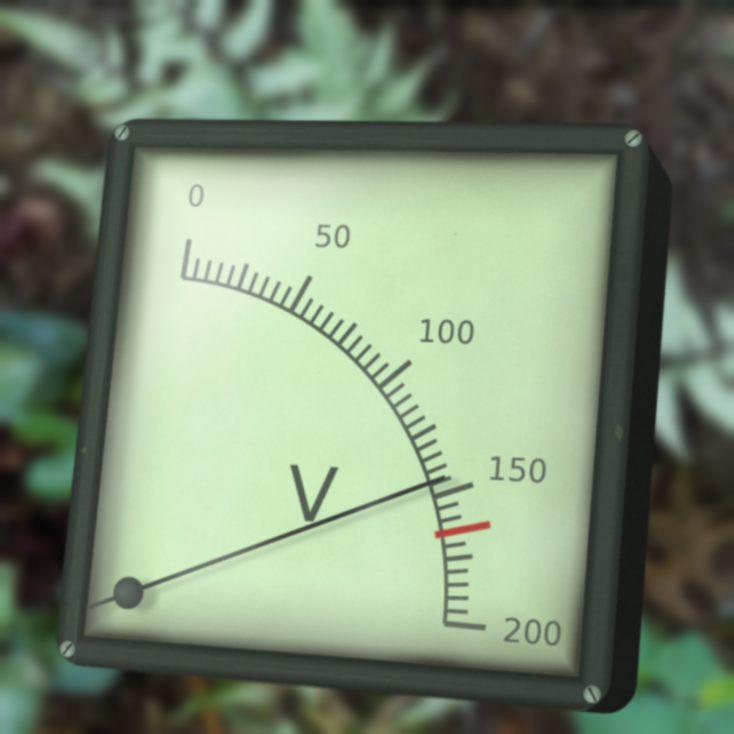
145 V
